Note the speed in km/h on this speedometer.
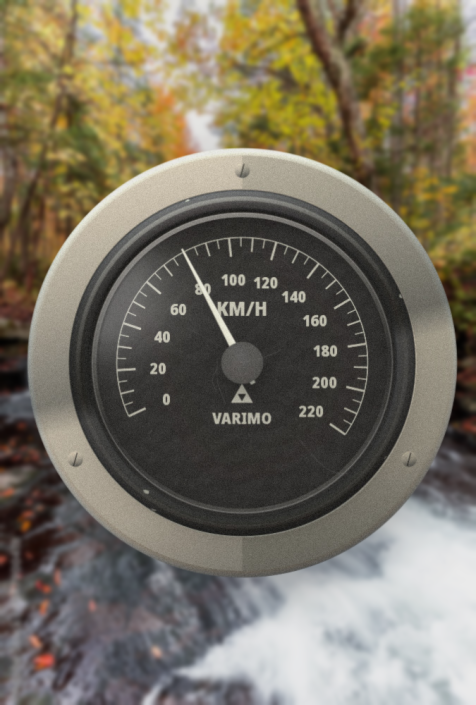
80 km/h
